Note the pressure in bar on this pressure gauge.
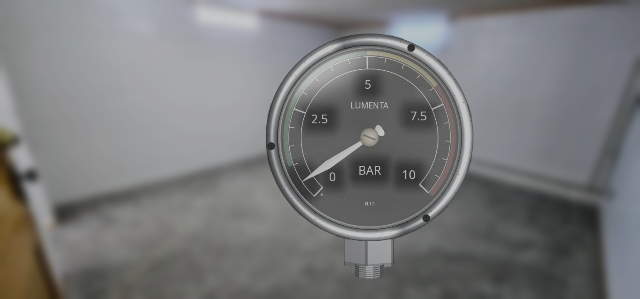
0.5 bar
